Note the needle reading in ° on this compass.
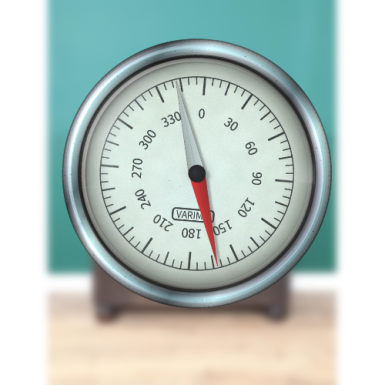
162.5 °
